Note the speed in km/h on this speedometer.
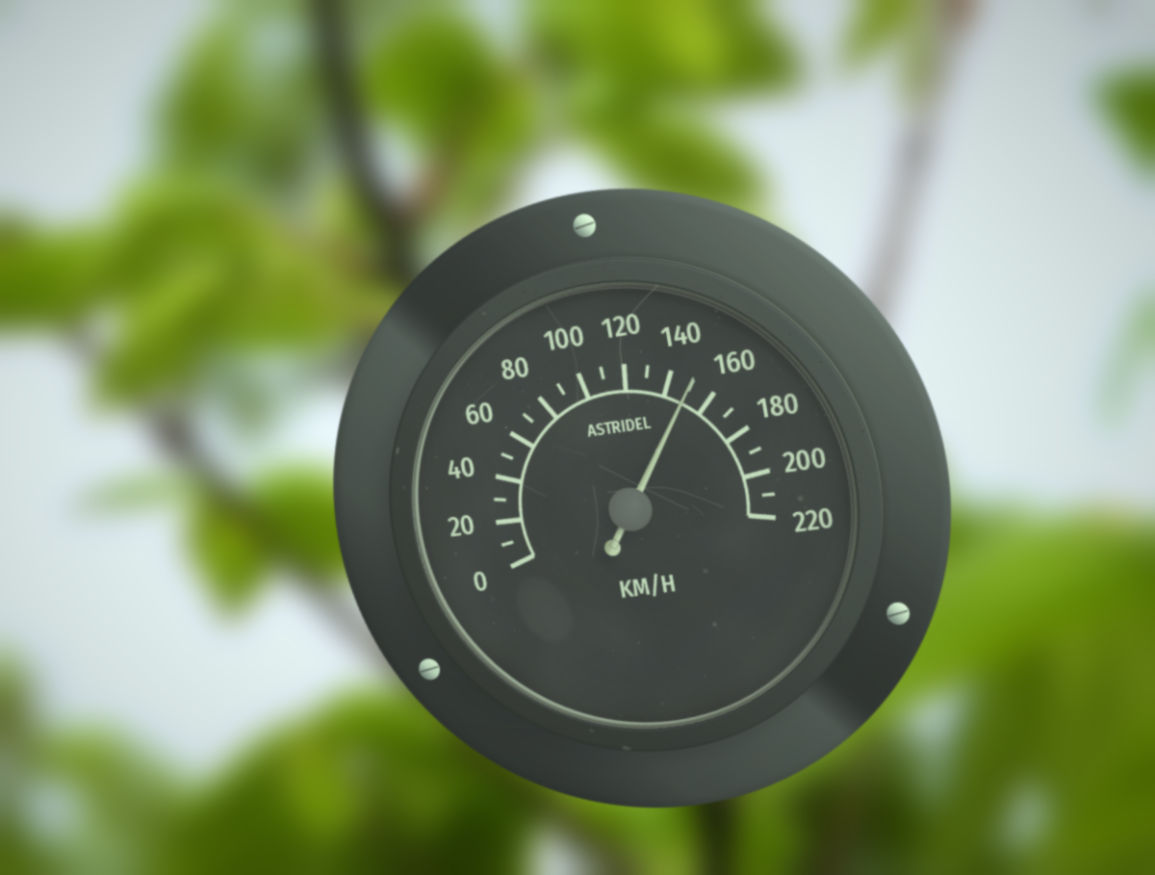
150 km/h
